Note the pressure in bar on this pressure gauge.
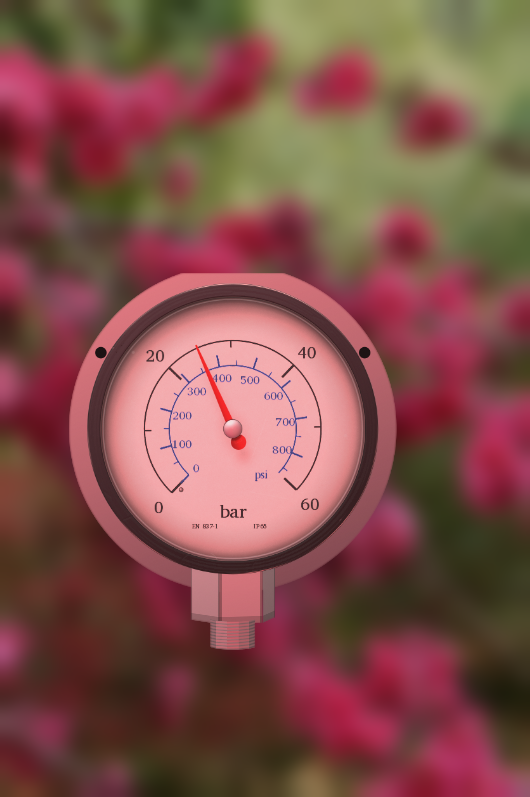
25 bar
